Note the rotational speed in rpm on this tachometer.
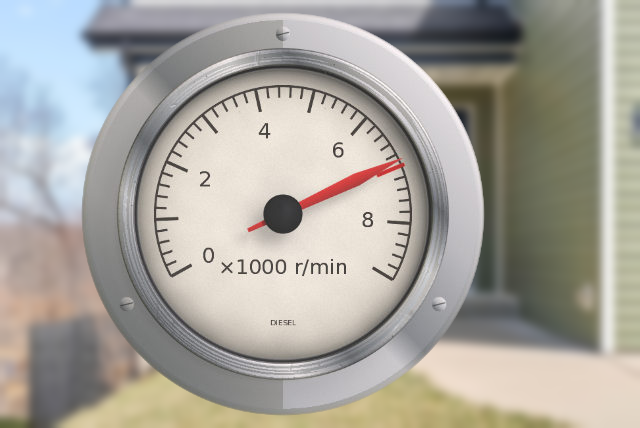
6900 rpm
